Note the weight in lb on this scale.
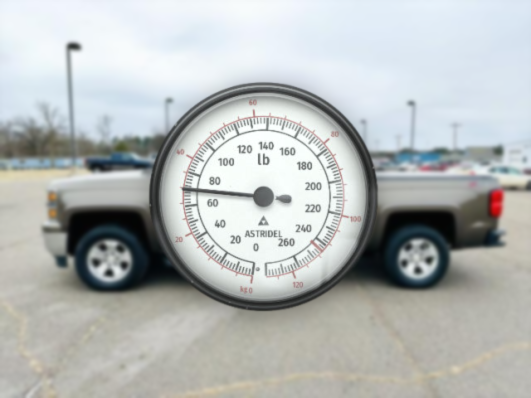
70 lb
